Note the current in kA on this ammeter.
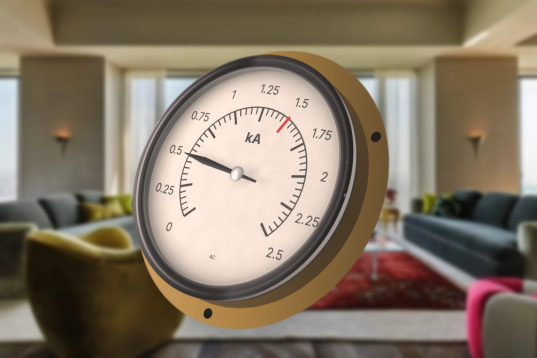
0.5 kA
